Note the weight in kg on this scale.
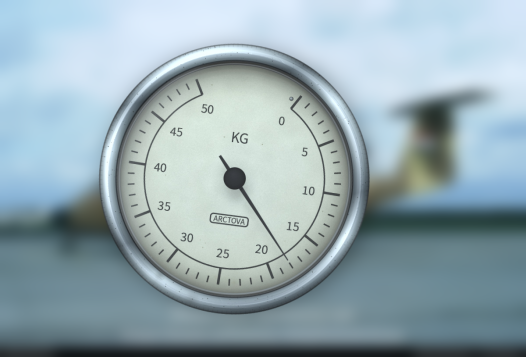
18 kg
